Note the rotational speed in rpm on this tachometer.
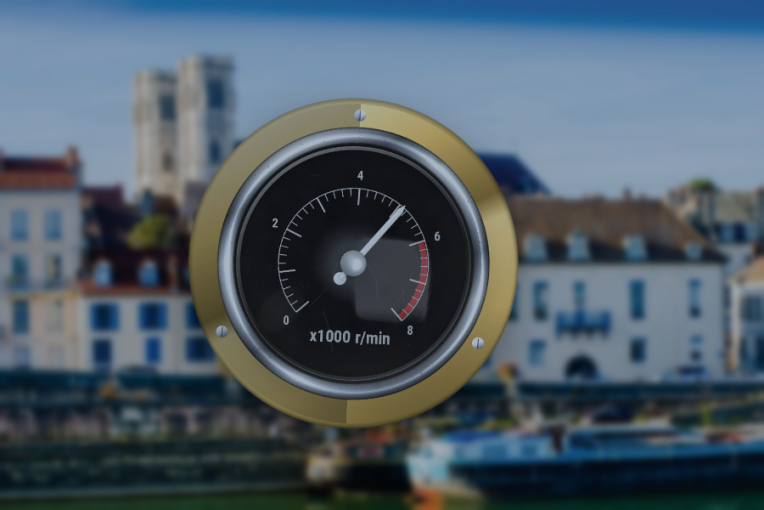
5100 rpm
